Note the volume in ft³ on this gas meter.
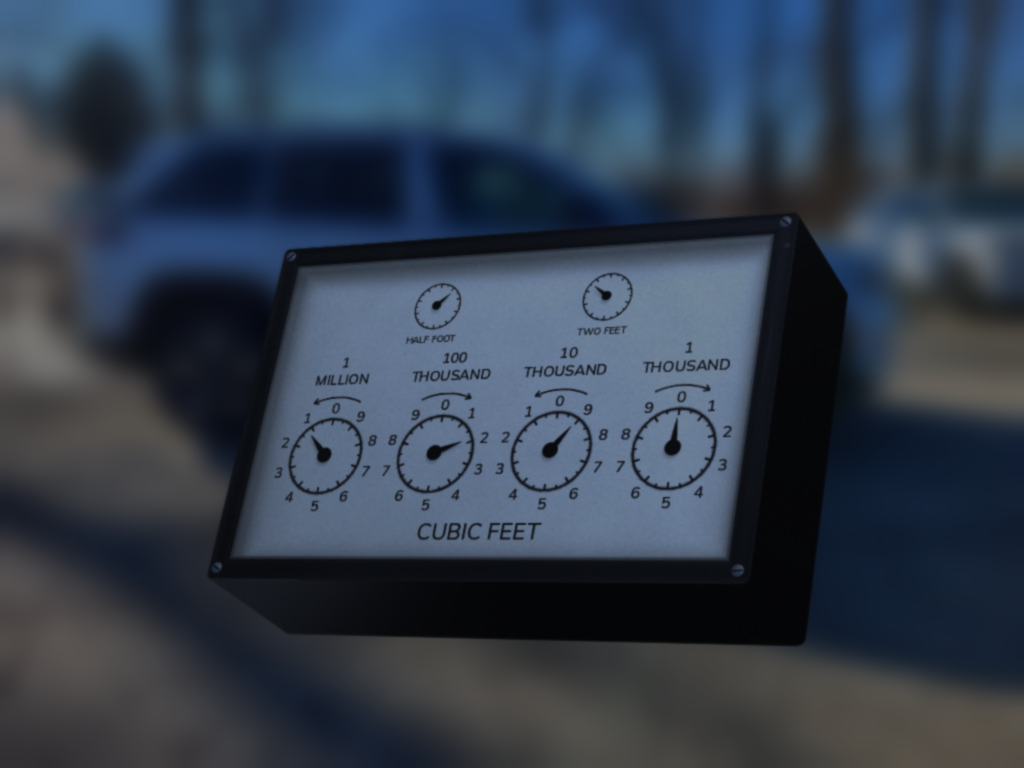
119000 ft³
